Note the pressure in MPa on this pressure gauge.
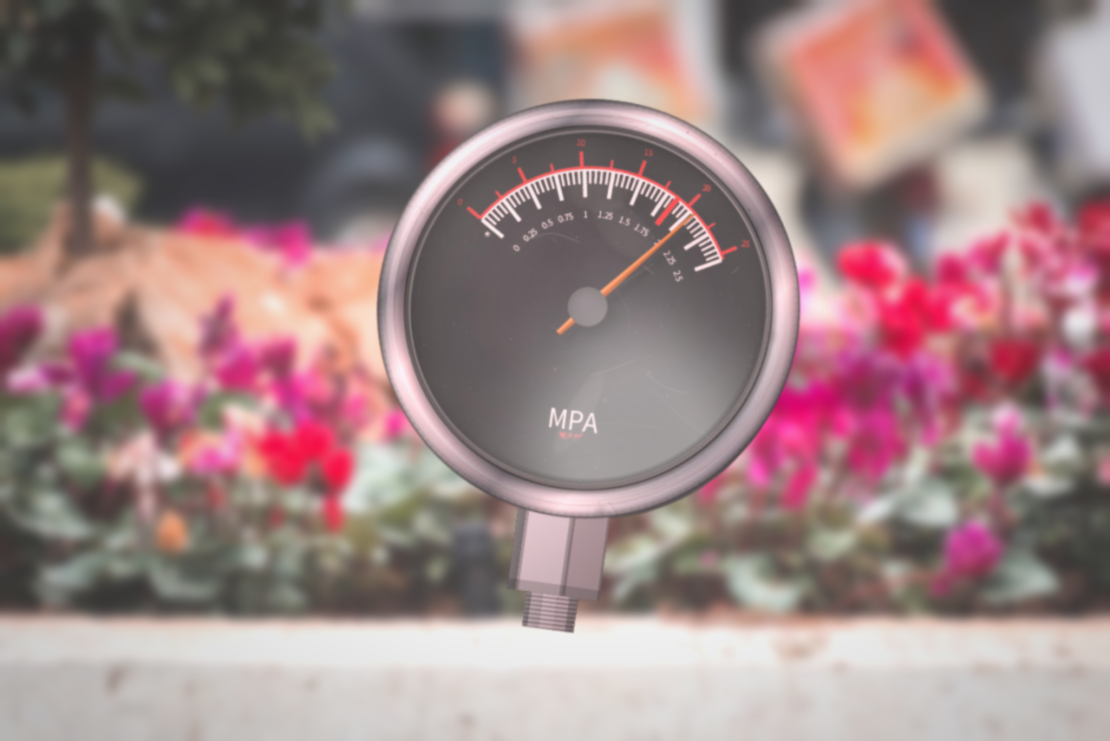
2.05 MPa
